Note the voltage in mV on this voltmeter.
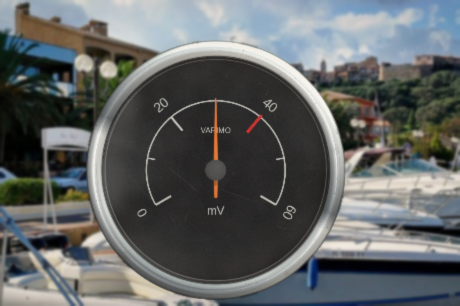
30 mV
